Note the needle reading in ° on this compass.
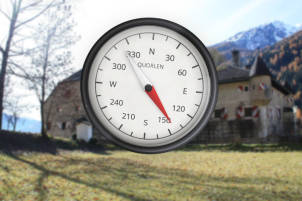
142.5 °
